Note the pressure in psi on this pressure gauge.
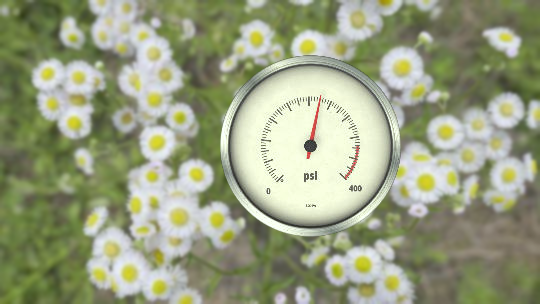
220 psi
